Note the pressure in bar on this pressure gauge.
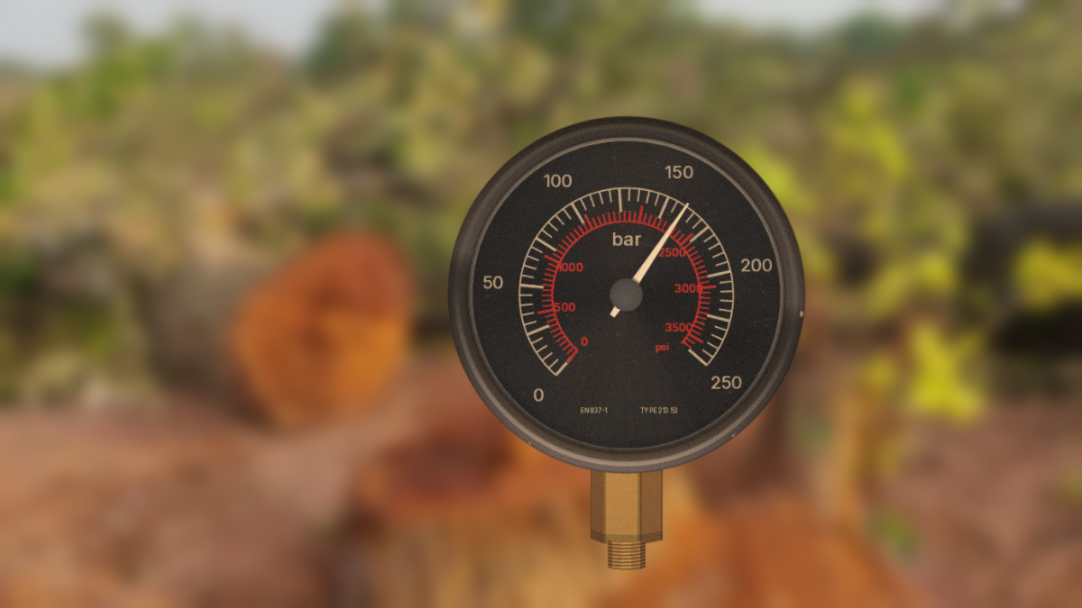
160 bar
